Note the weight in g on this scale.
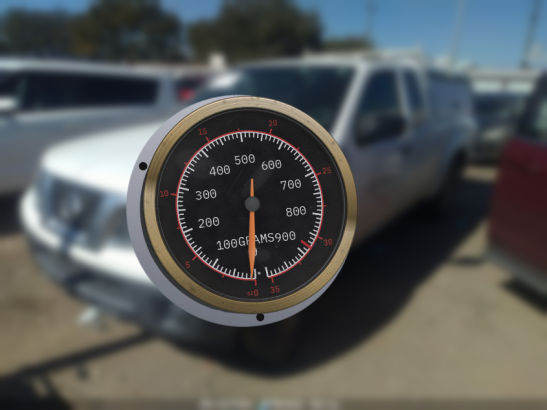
10 g
